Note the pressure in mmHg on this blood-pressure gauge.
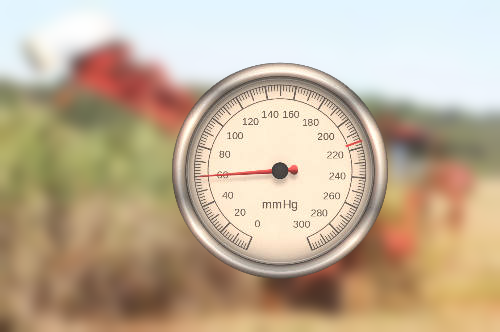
60 mmHg
